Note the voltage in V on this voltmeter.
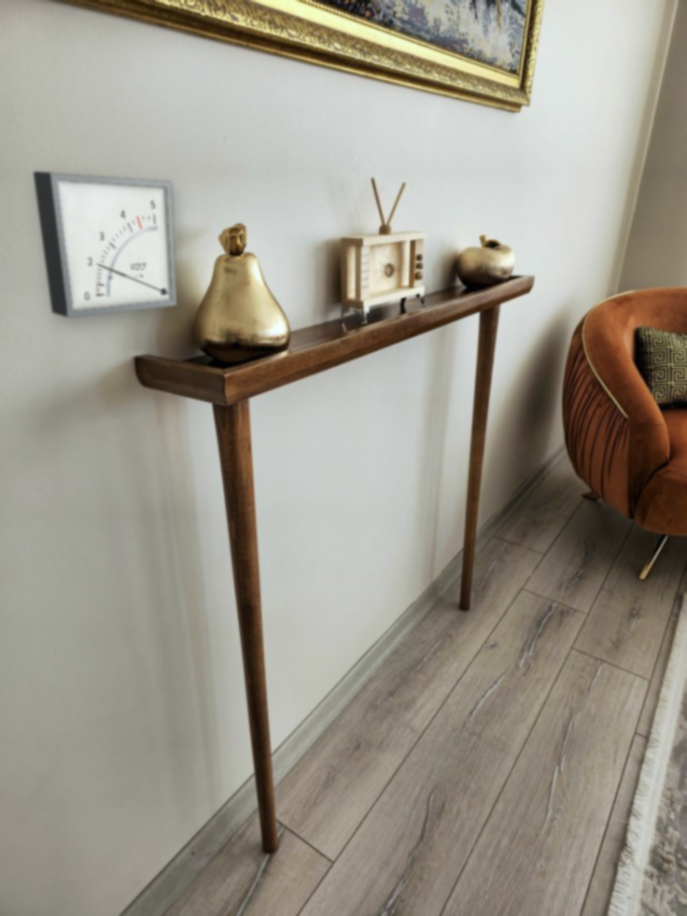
2 V
